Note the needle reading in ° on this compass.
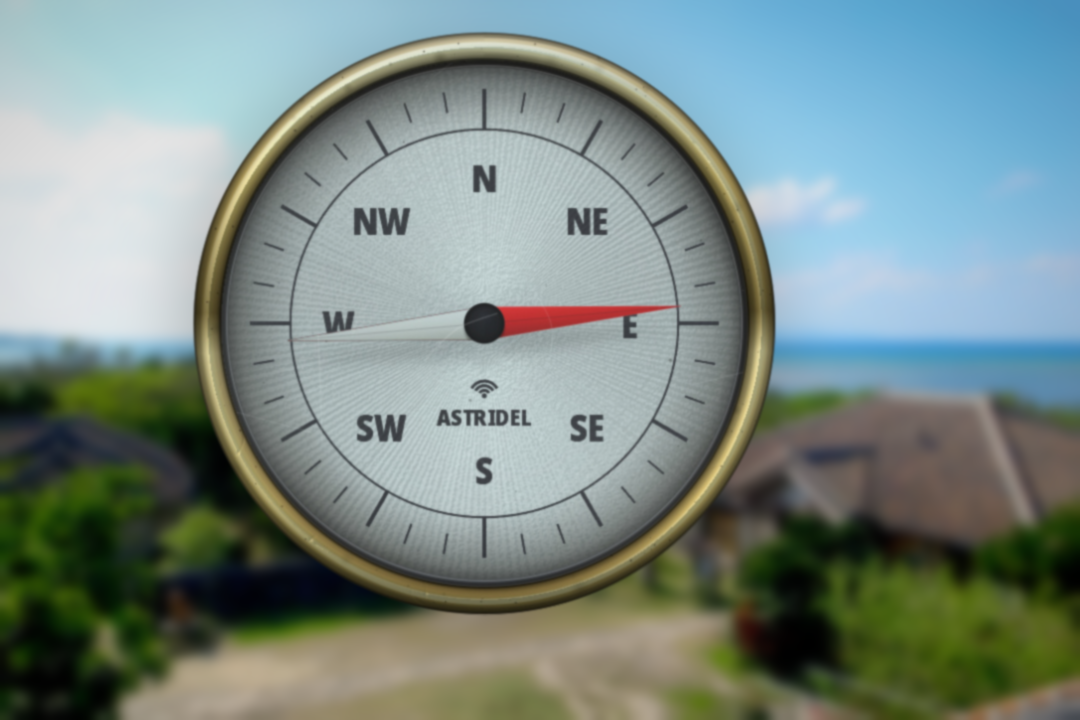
85 °
